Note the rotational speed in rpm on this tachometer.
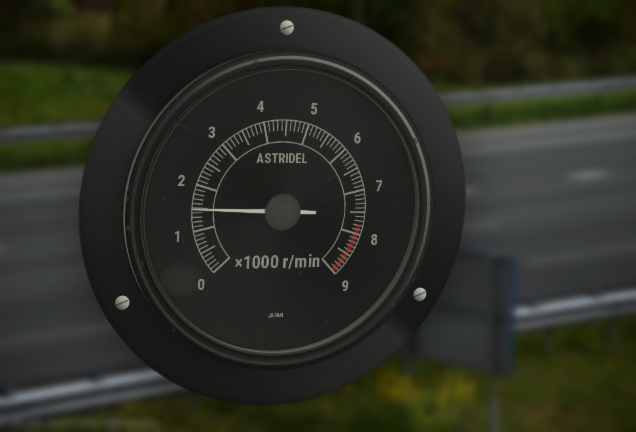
1500 rpm
